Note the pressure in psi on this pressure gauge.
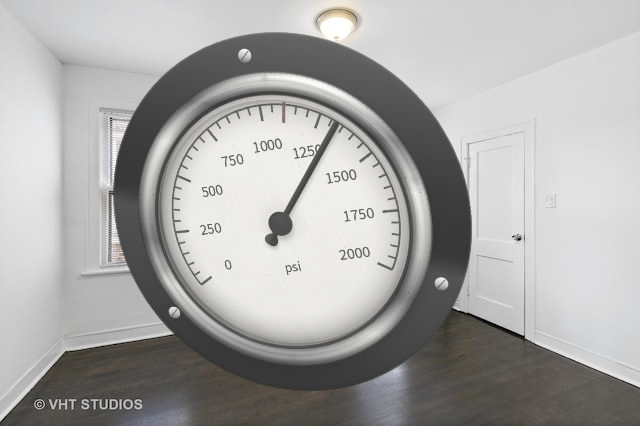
1325 psi
